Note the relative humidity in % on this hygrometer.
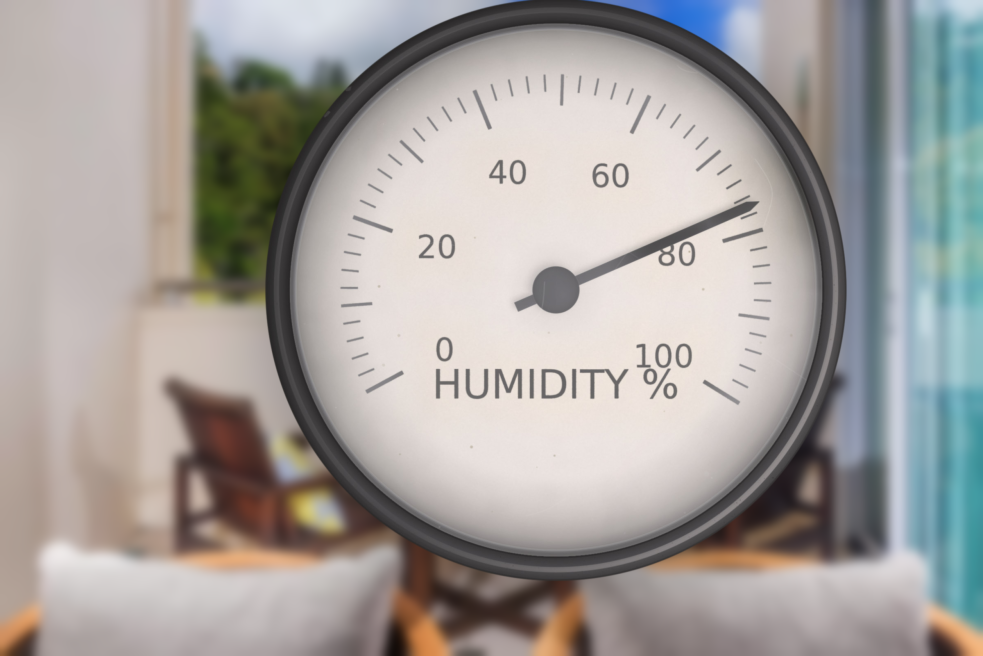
77 %
